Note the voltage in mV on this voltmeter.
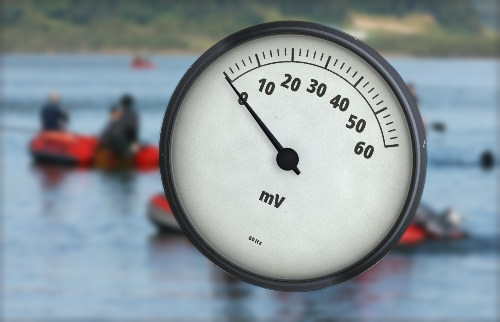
0 mV
